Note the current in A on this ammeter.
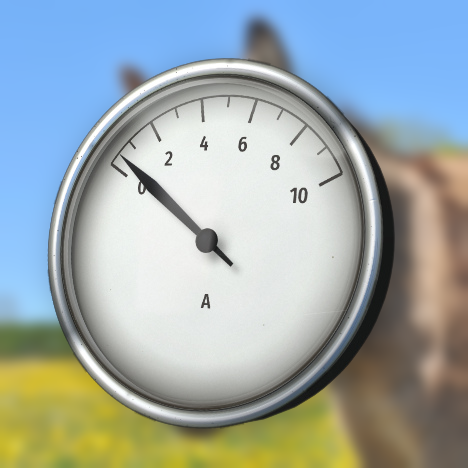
0.5 A
